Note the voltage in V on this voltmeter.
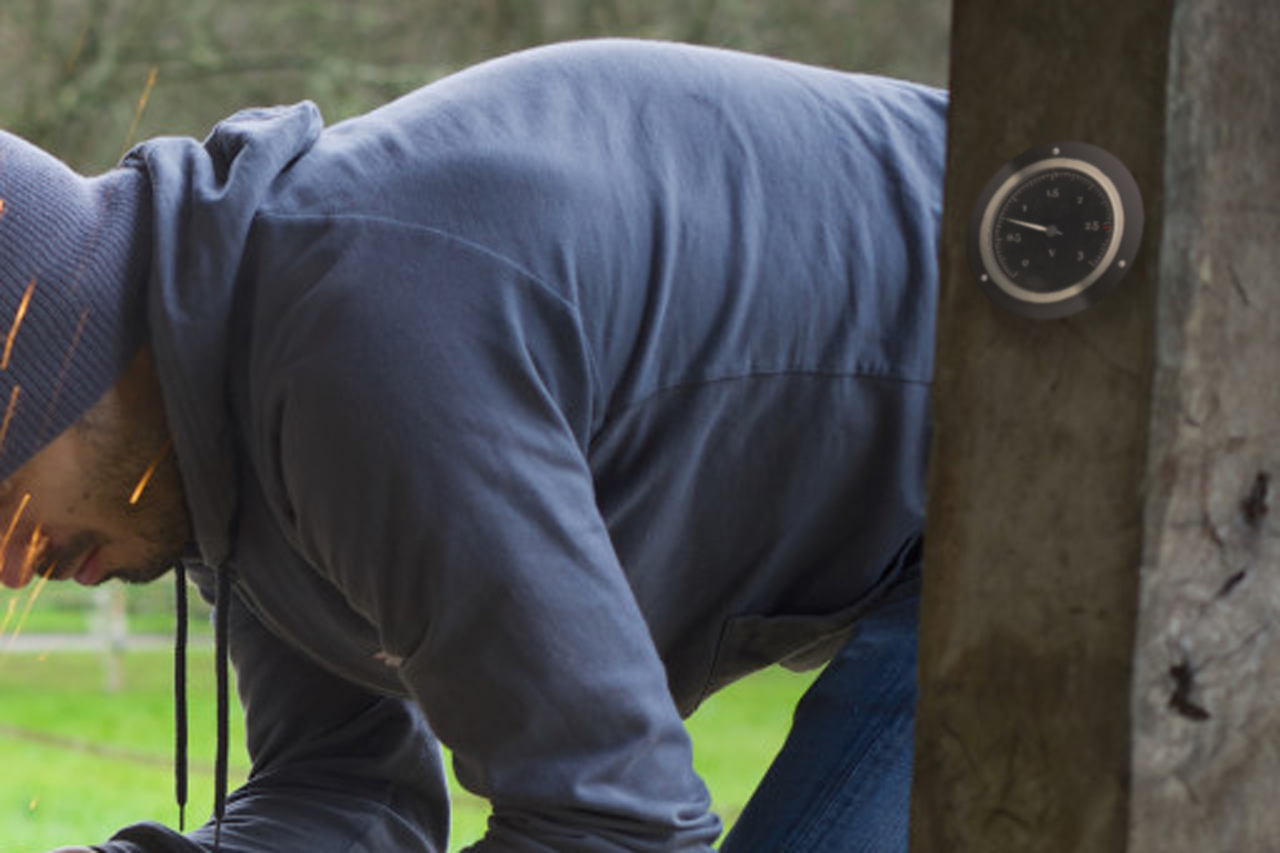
0.75 V
